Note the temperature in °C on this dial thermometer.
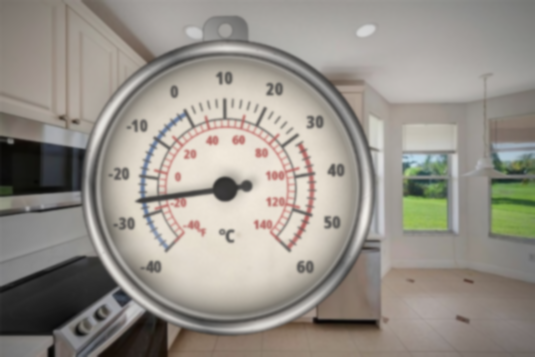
-26 °C
